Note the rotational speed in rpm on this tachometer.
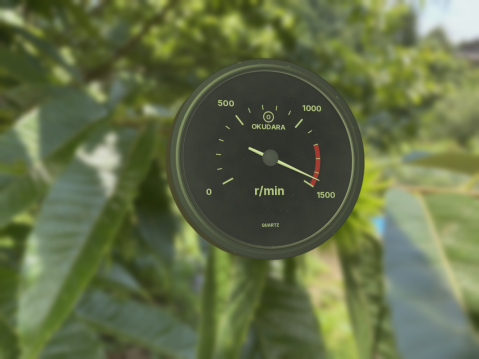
1450 rpm
